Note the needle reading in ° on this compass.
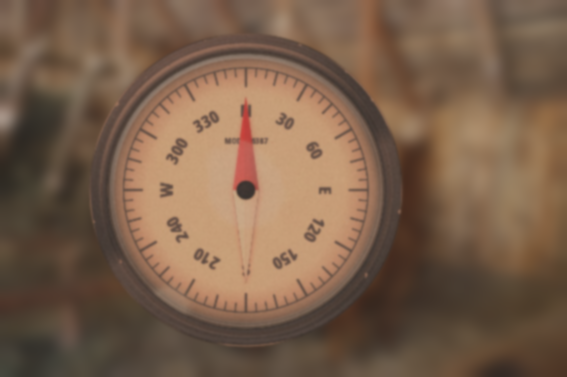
0 °
